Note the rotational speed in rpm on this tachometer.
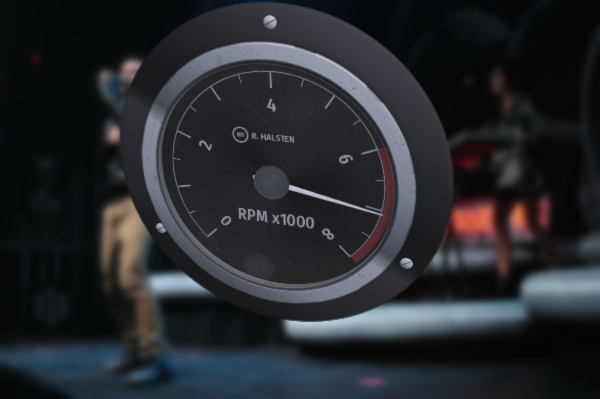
7000 rpm
